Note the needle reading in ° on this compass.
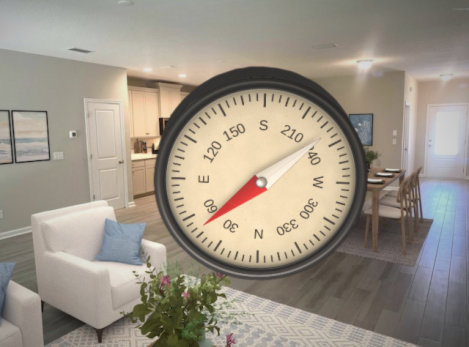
50 °
